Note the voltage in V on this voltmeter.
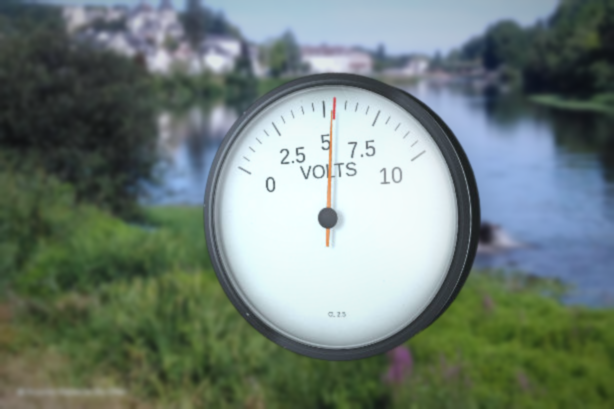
5.5 V
